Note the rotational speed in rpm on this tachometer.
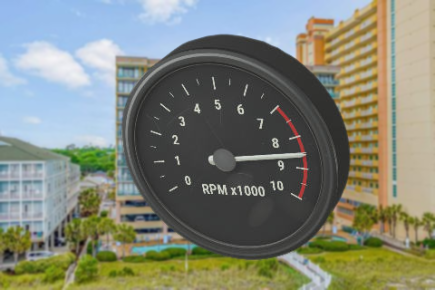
8500 rpm
